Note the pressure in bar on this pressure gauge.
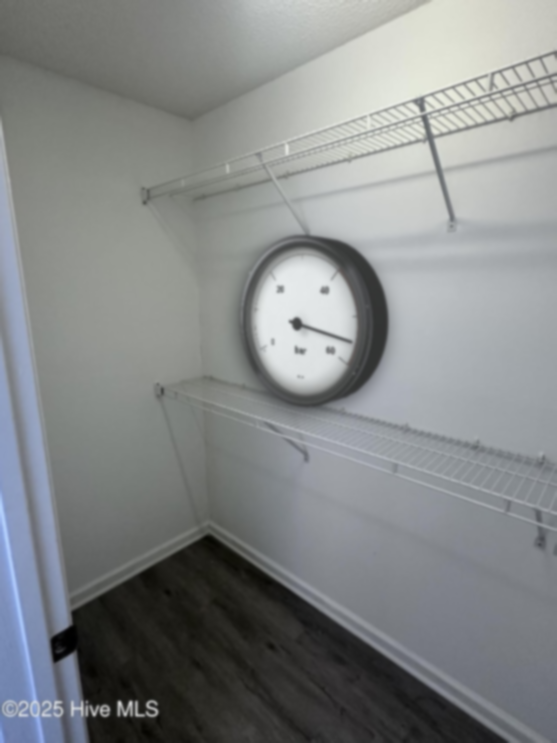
55 bar
